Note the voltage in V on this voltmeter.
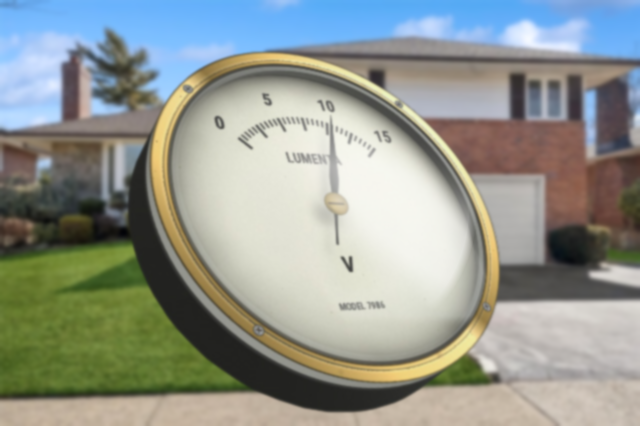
10 V
